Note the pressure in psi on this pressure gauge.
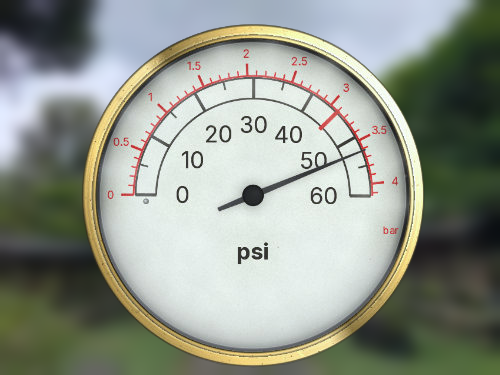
52.5 psi
